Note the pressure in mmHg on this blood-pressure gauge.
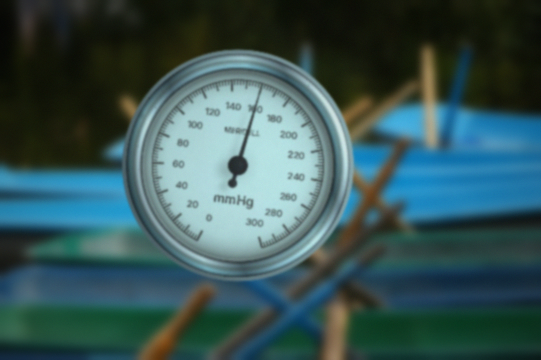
160 mmHg
